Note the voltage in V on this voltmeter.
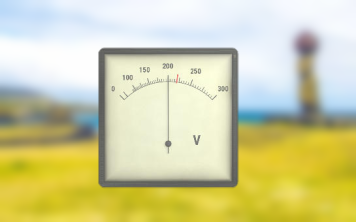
200 V
